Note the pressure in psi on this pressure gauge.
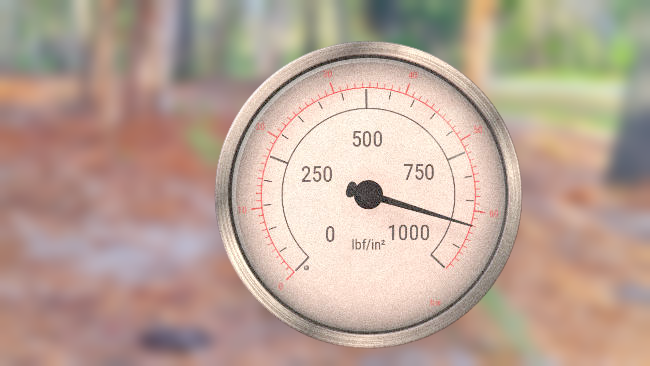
900 psi
